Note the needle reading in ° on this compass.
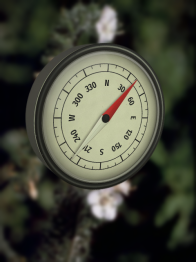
40 °
